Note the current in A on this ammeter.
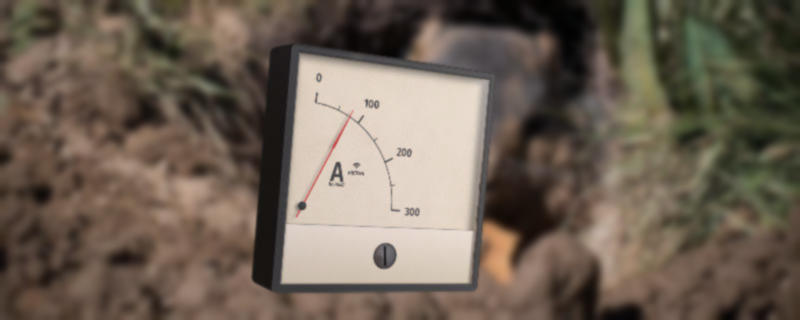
75 A
